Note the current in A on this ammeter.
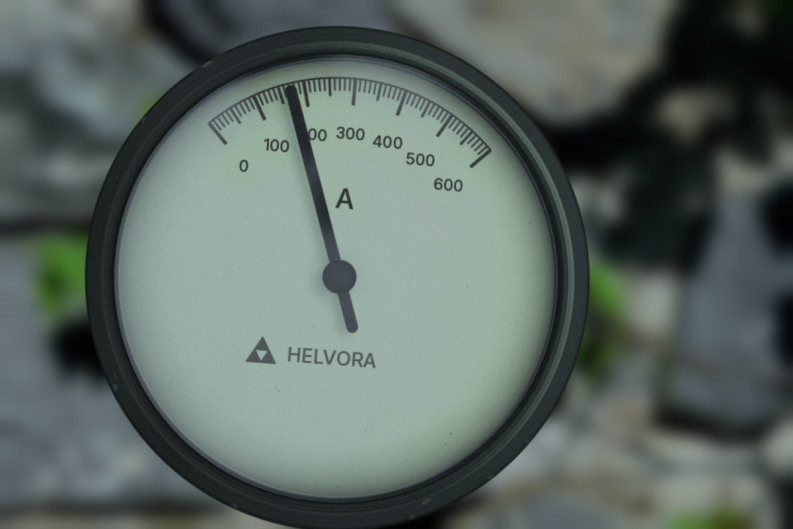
170 A
